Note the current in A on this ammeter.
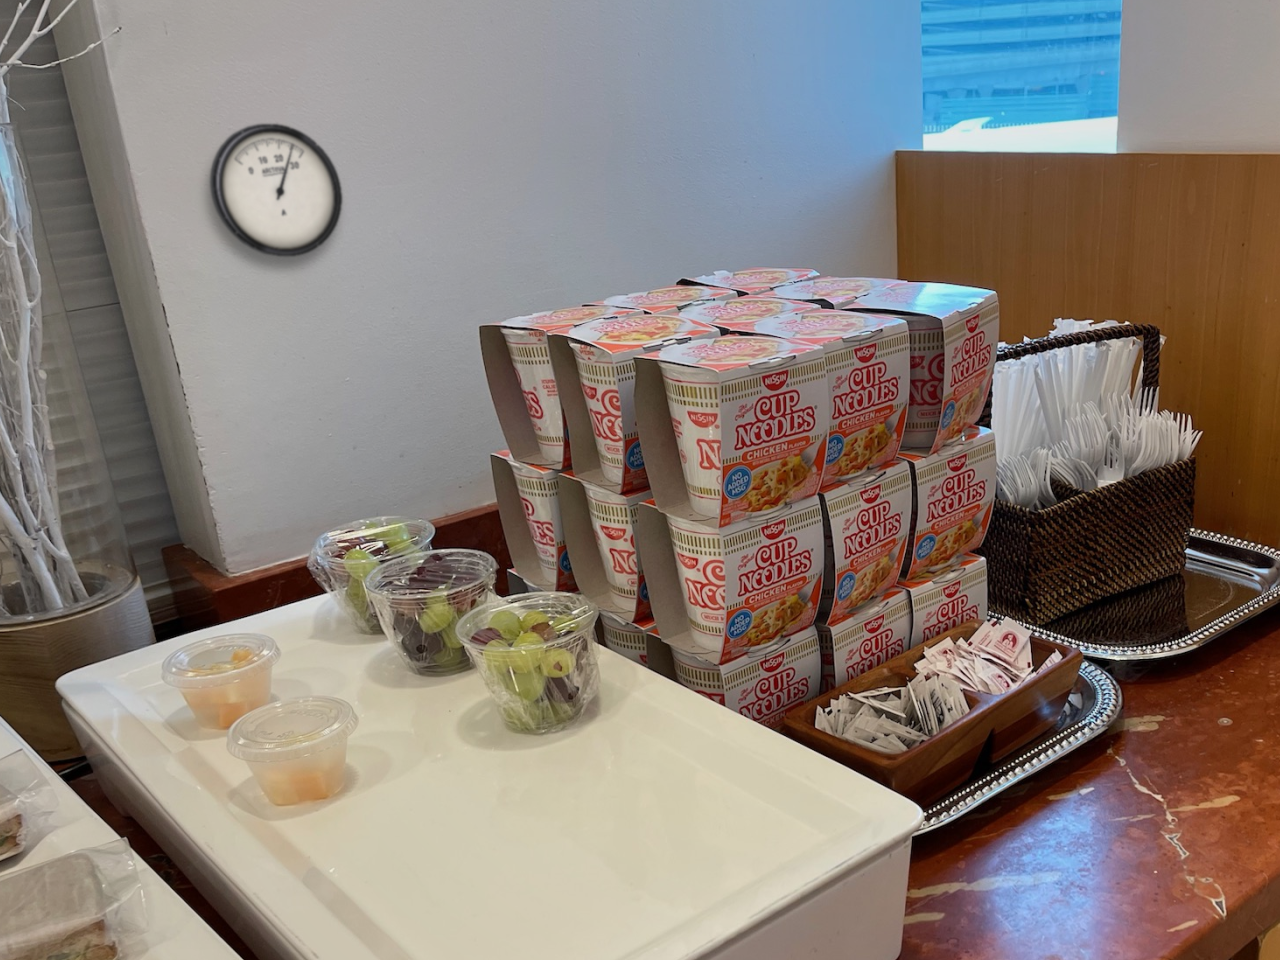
25 A
